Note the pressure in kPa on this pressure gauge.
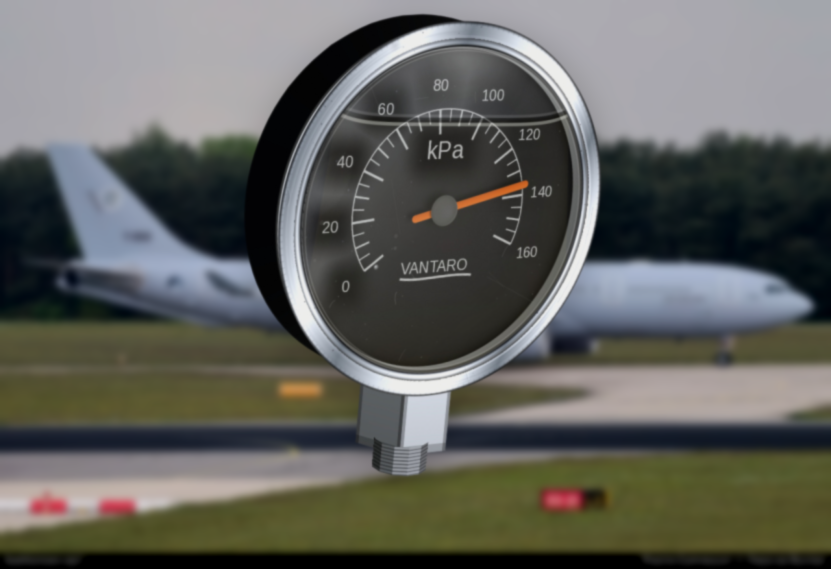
135 kPa
